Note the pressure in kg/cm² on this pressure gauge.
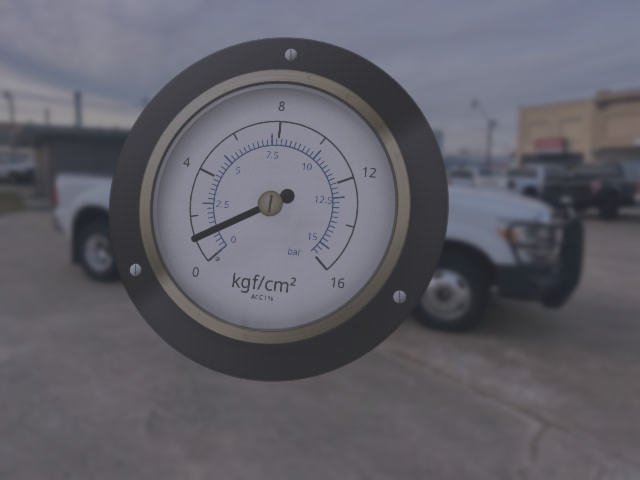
1 kg/cm²
